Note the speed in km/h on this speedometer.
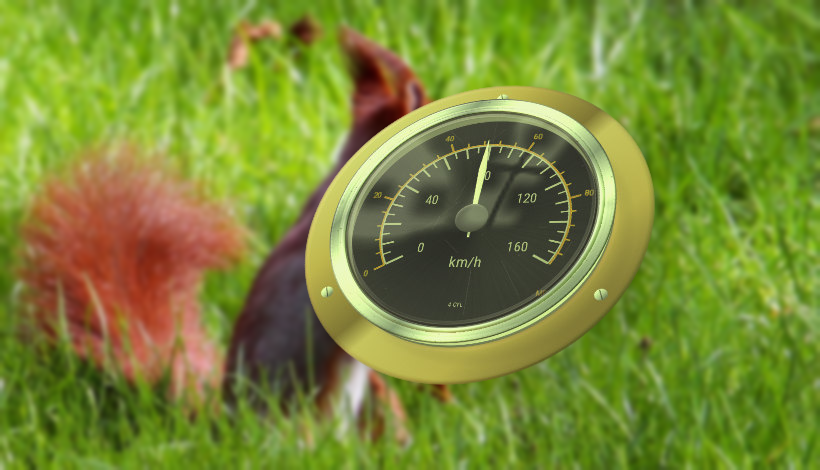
80 km/h
